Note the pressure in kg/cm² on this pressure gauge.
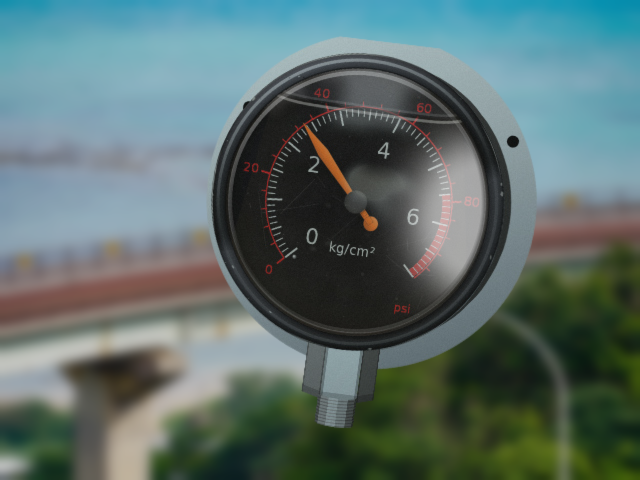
2.4 kg/cm²
